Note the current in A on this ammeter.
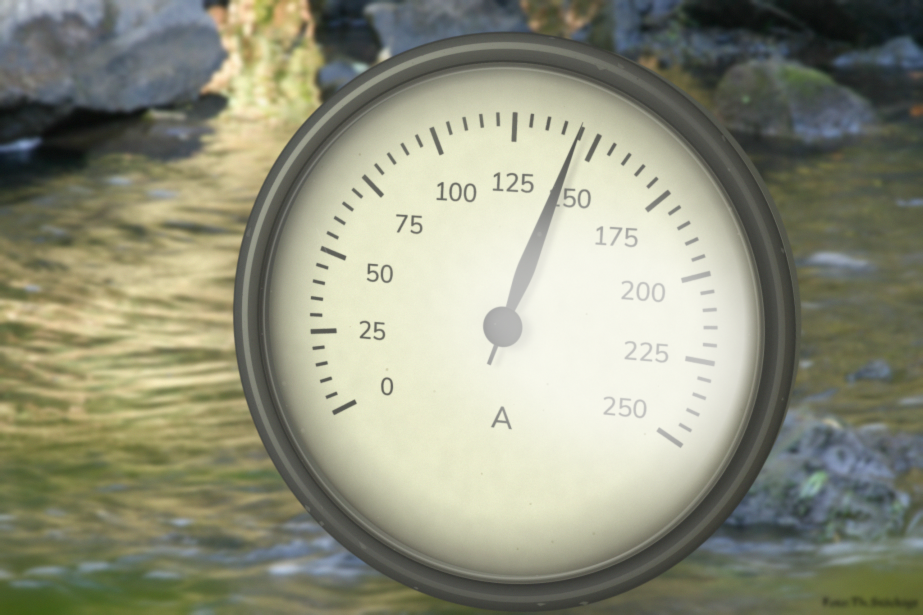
145 A
